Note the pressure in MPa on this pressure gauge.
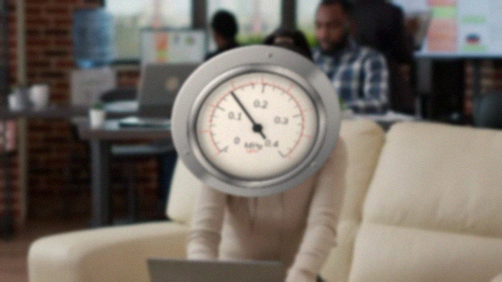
0.14 MPa
